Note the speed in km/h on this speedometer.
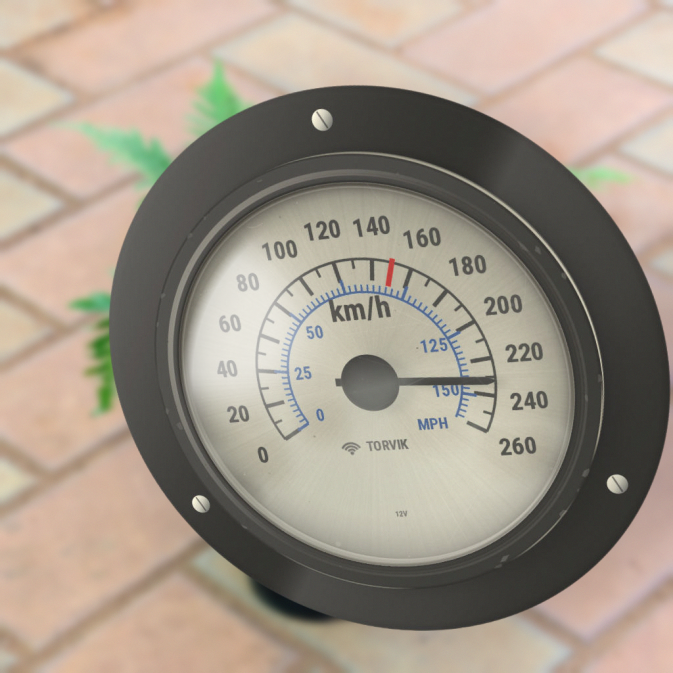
230 km/h
